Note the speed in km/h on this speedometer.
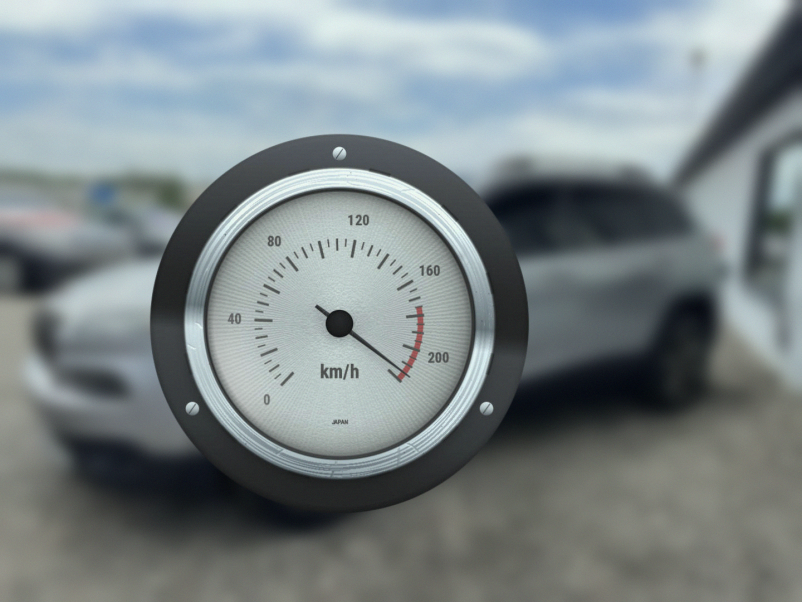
215 km/h
